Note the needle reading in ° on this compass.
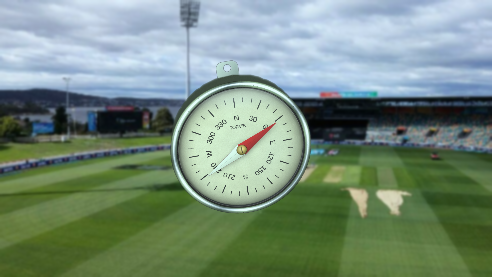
60 °
